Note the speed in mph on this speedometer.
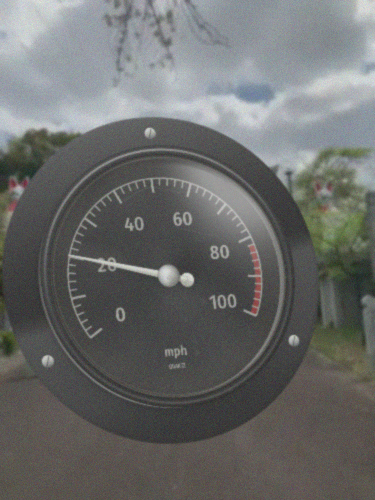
20 mph
